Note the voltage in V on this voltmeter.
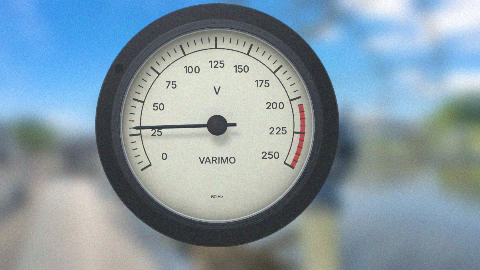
30 V
